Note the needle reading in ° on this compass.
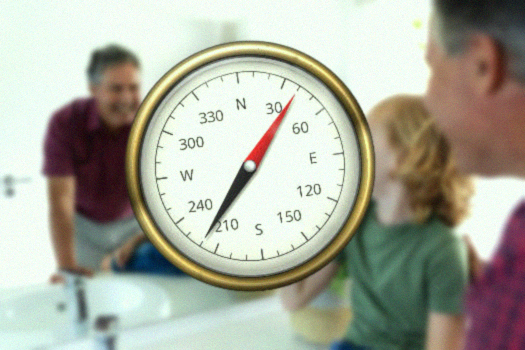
40 °
